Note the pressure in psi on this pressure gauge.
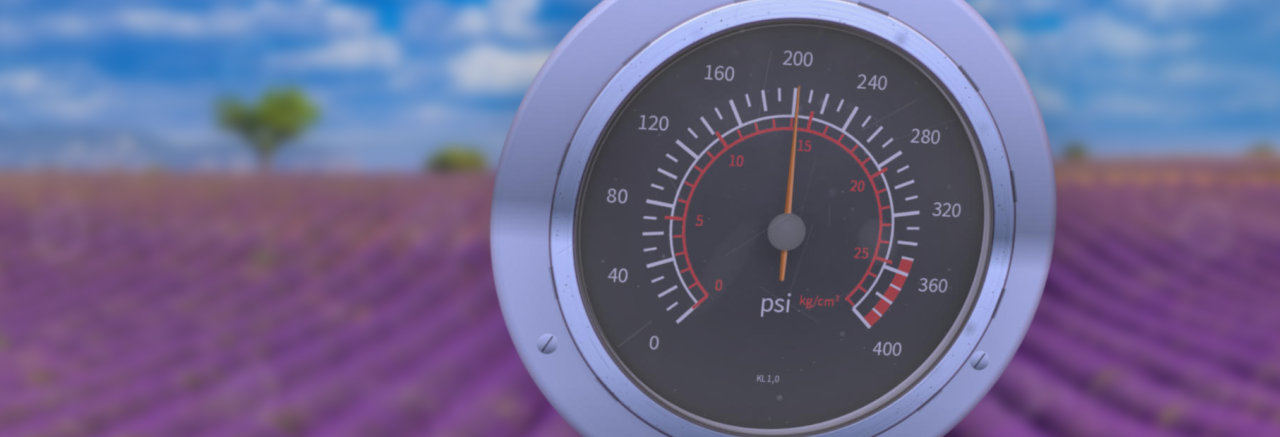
200 psi
